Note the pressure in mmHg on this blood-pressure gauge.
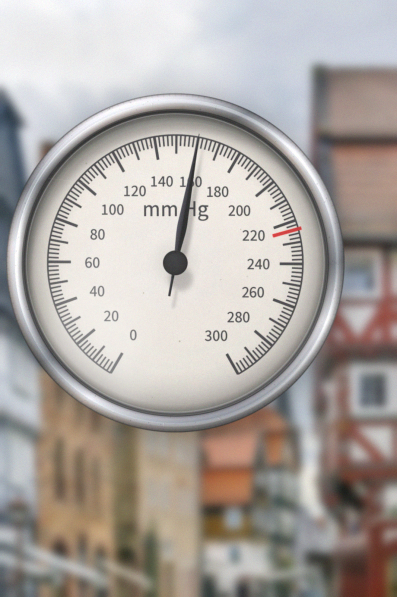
160 mmHg
